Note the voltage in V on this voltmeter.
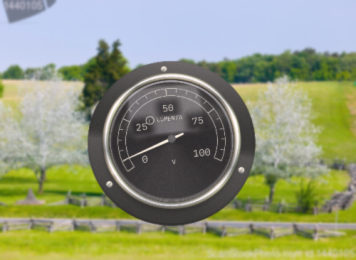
5 V
